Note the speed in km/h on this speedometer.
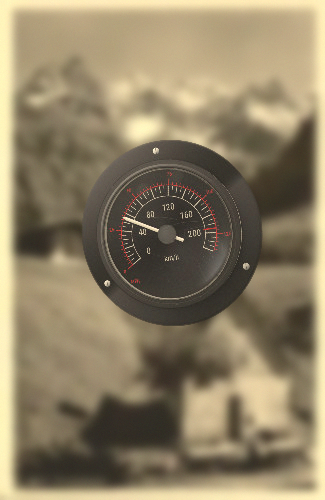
55 km/h
